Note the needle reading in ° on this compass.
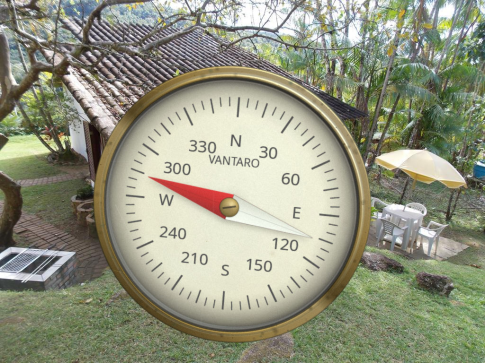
285 °
